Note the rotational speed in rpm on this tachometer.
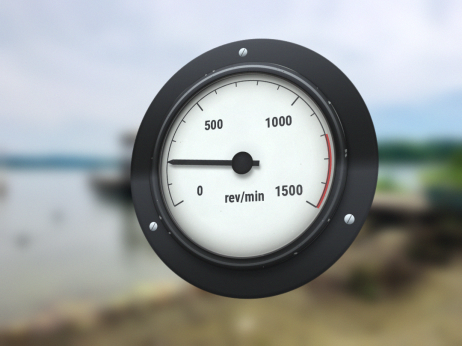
200 rpm
